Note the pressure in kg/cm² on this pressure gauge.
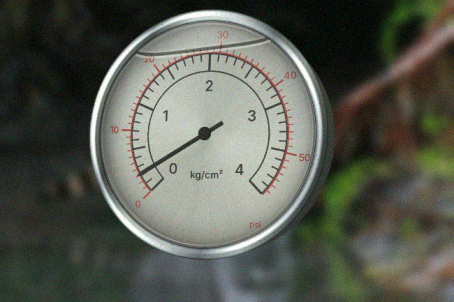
0.2 kg/cm²
